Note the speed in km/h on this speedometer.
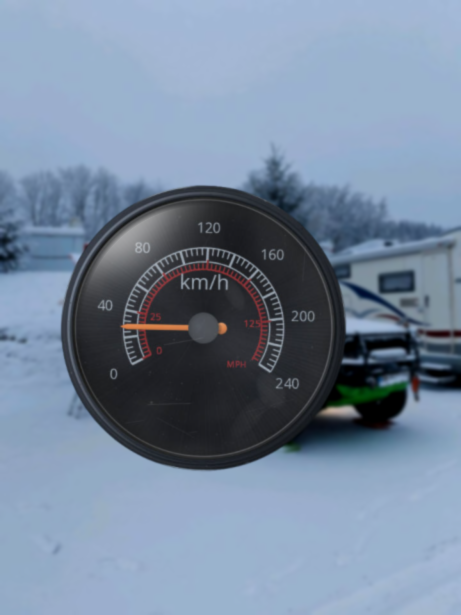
28 km/h
